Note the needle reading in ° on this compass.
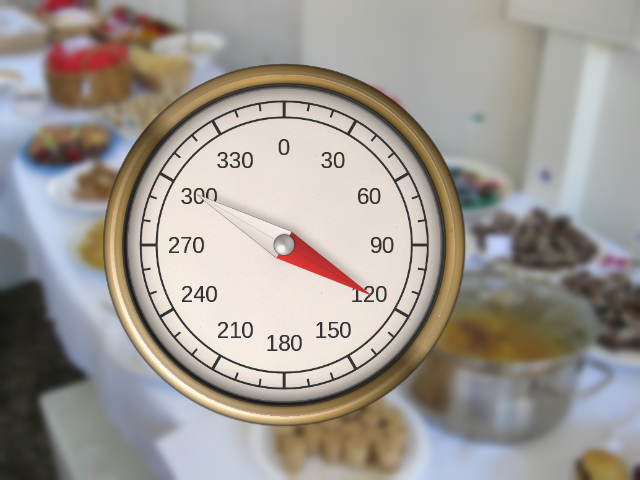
120 °
